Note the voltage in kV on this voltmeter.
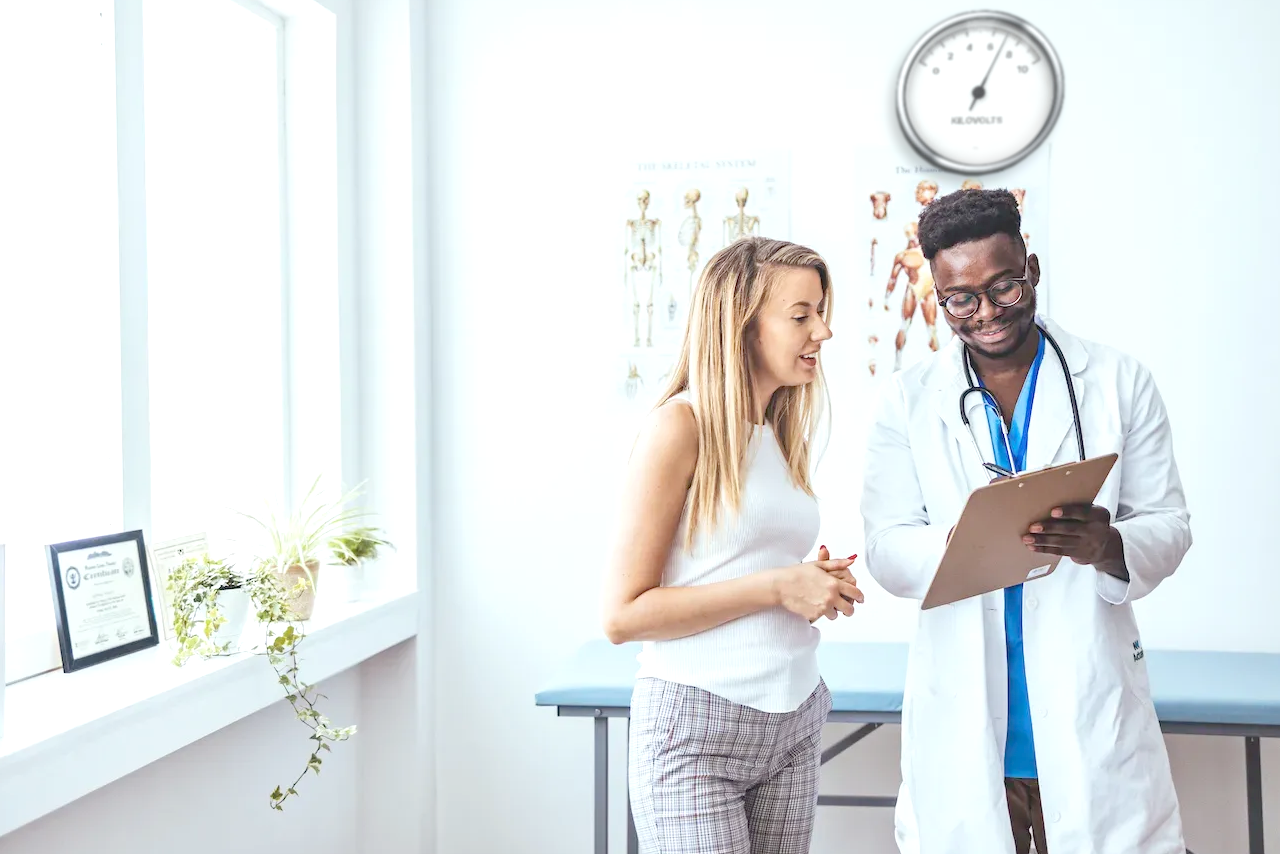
7 kV
